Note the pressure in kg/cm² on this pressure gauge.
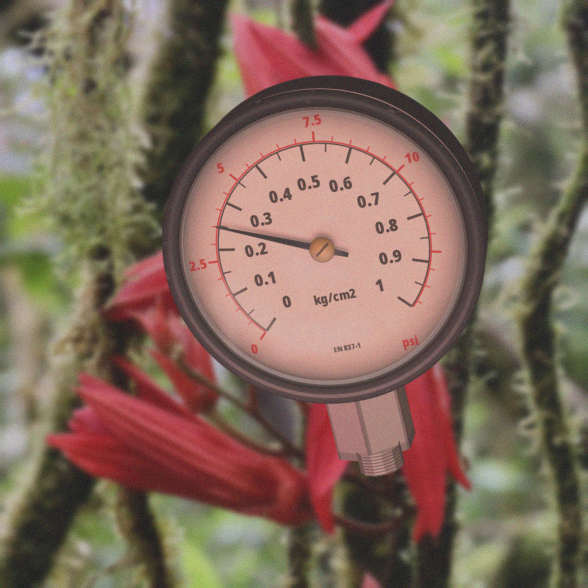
0.25 kg/cm²
